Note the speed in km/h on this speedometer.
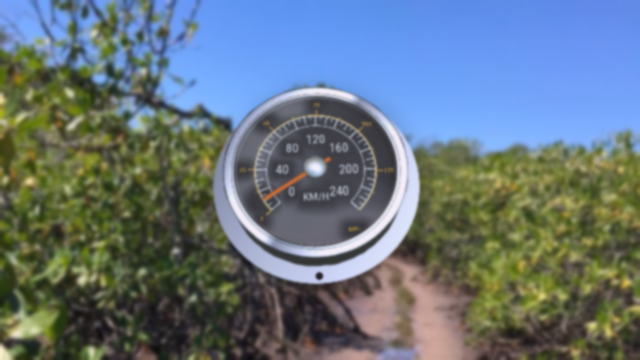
10 km/h
